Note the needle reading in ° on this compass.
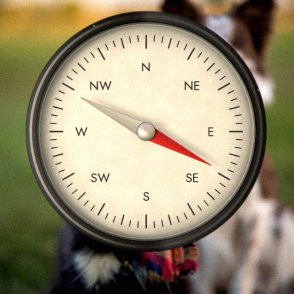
117.5 °
